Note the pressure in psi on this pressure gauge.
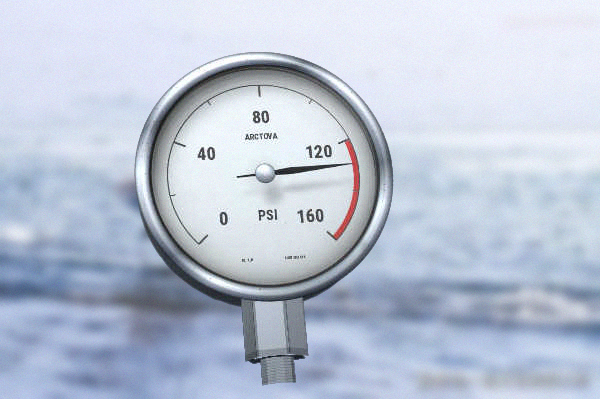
130 psi
